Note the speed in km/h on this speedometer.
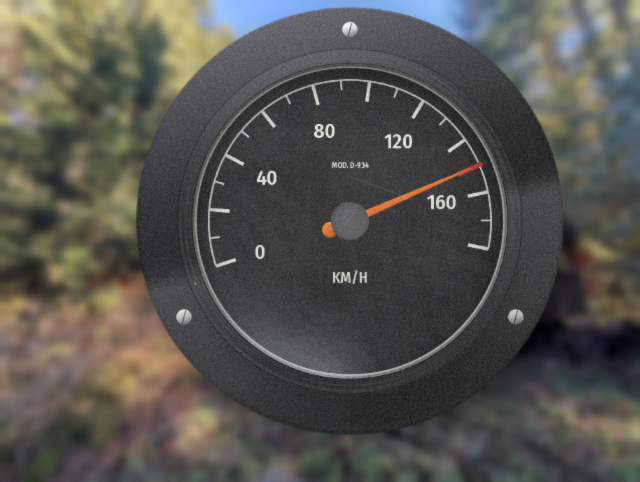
150 km/h
